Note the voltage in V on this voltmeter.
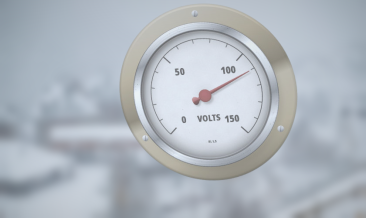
110 V
